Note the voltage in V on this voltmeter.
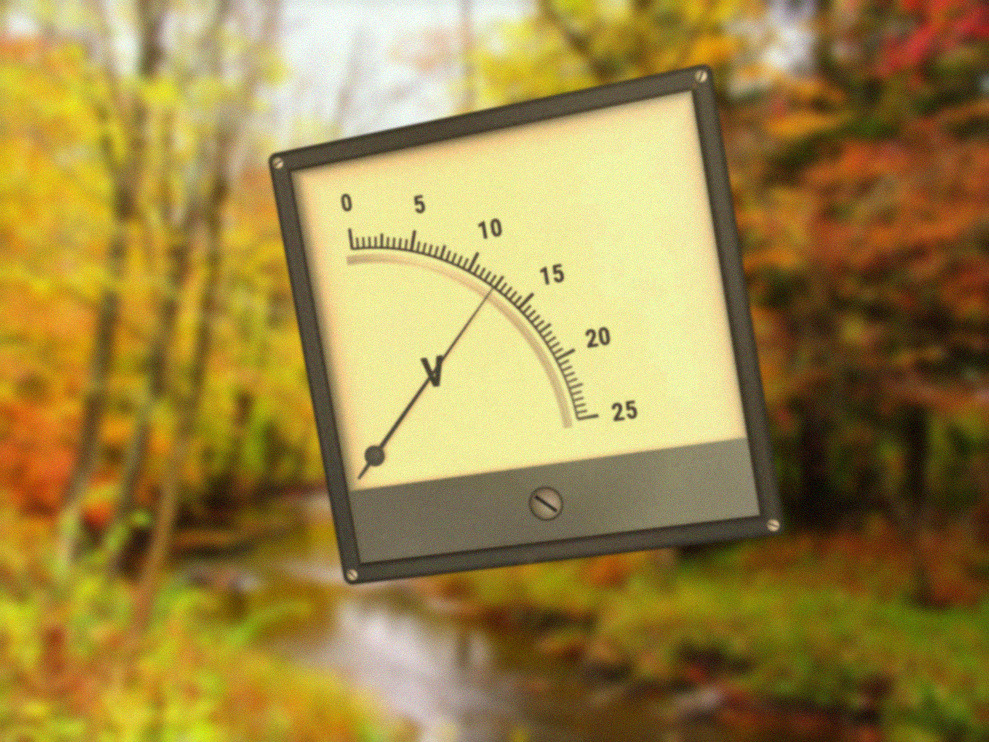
12.5 V
